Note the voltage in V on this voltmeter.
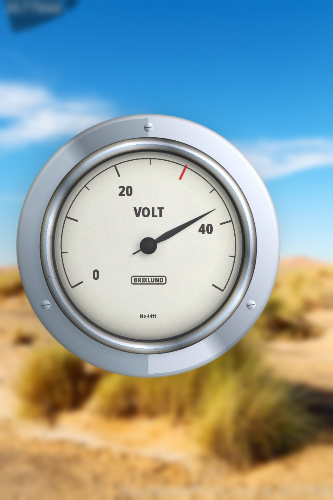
37.5 V
